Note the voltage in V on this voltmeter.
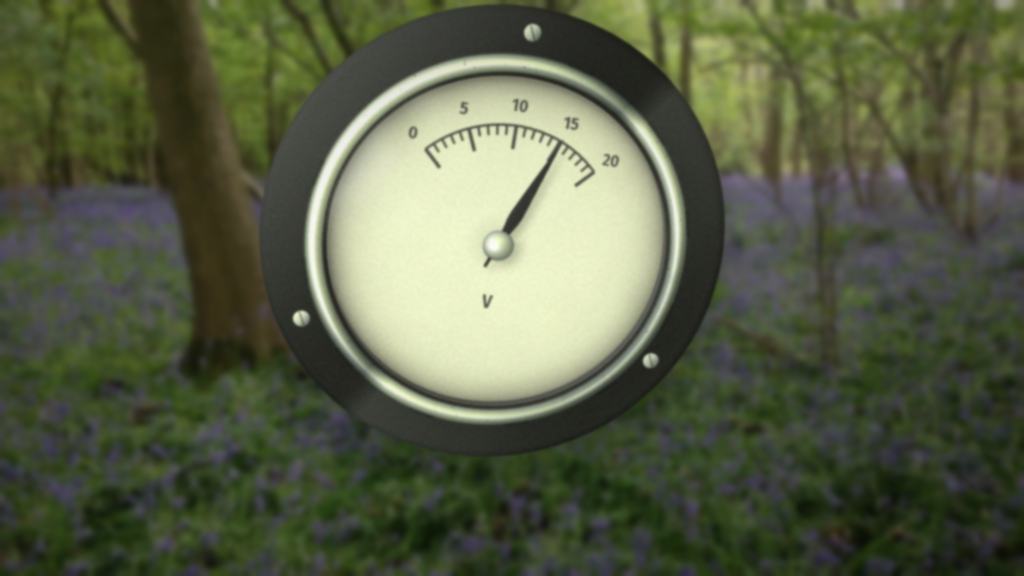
15 V
